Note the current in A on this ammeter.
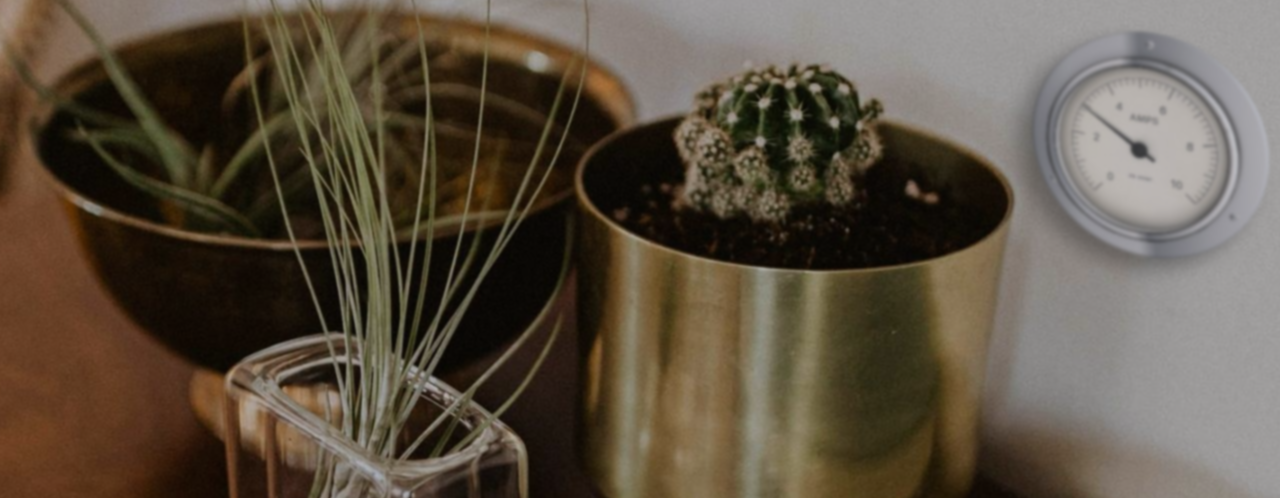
3 A
